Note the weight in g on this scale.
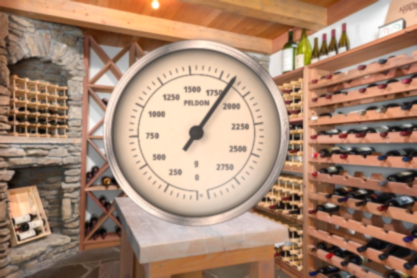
1850 g
